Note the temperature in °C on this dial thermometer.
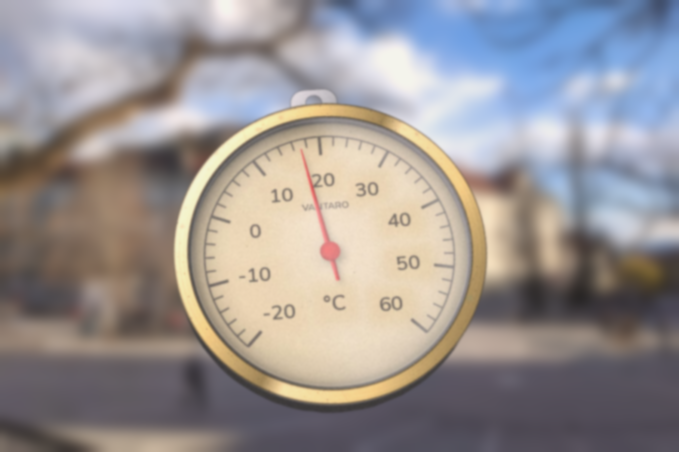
17 °C
